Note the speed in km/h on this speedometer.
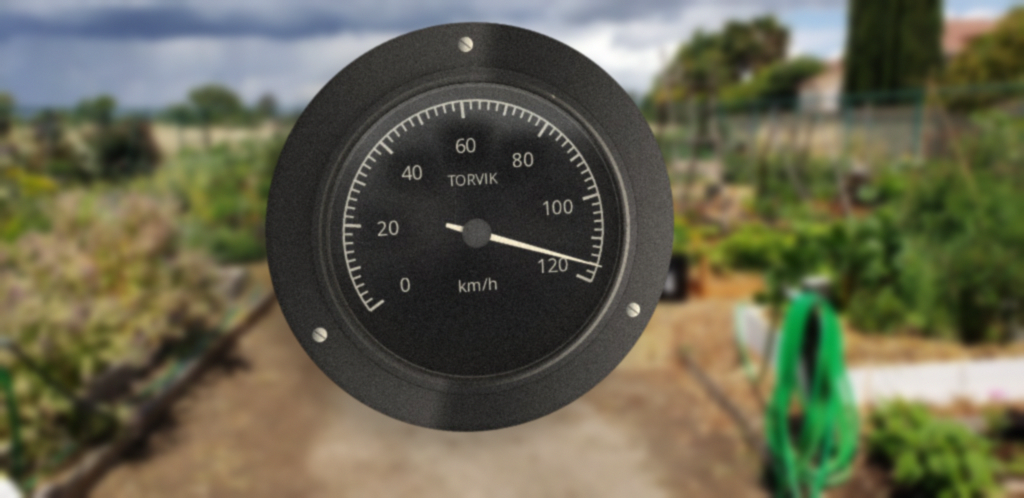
116 km/h
